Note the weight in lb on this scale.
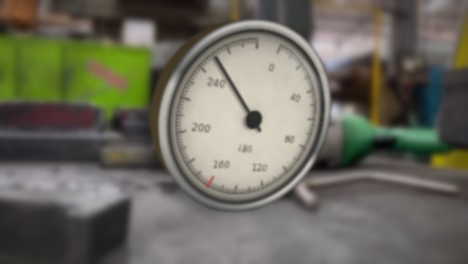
250 lb
